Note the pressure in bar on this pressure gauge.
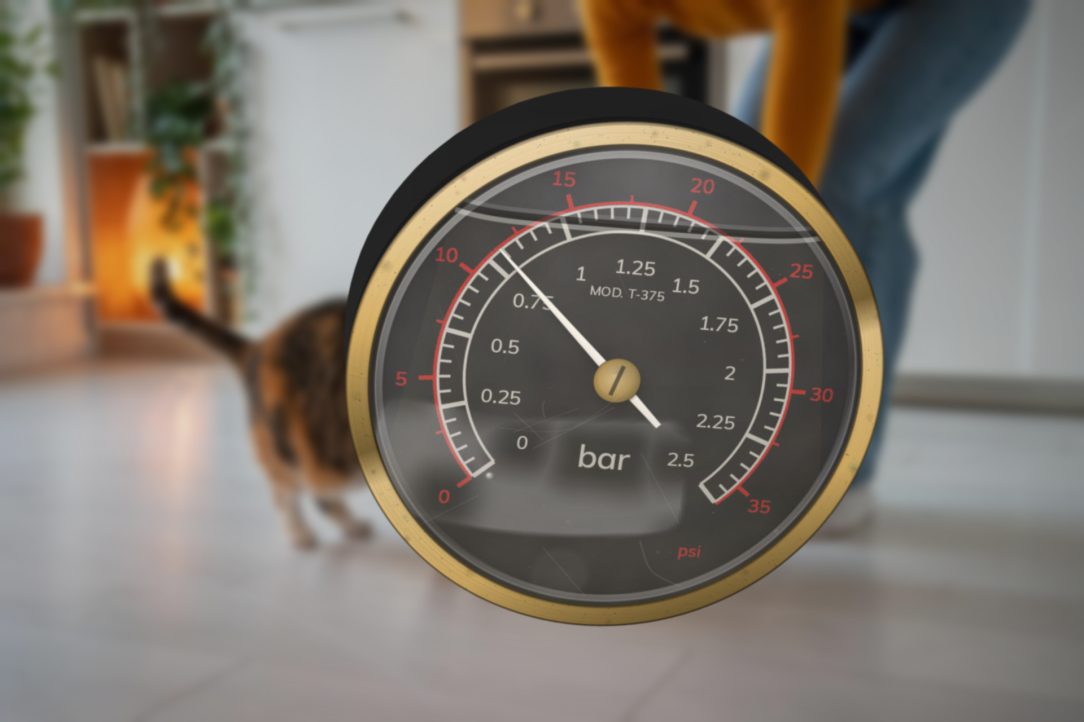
0.8 bar
